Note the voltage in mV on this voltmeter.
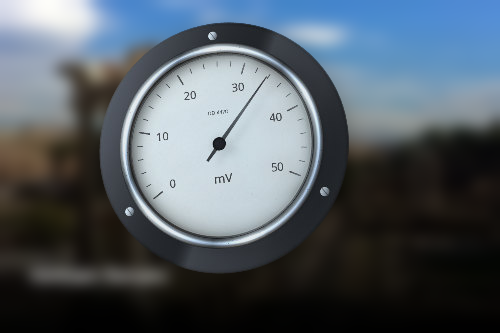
34 mV
